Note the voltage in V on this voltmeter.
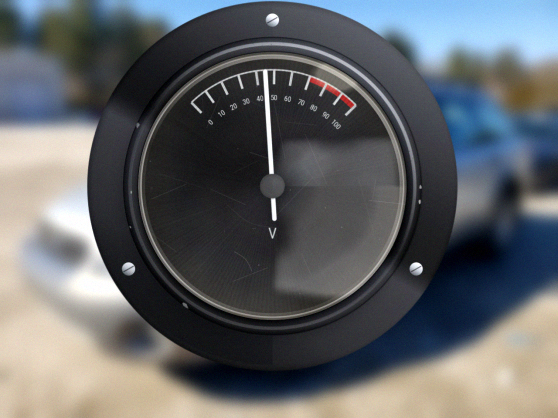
45 V
